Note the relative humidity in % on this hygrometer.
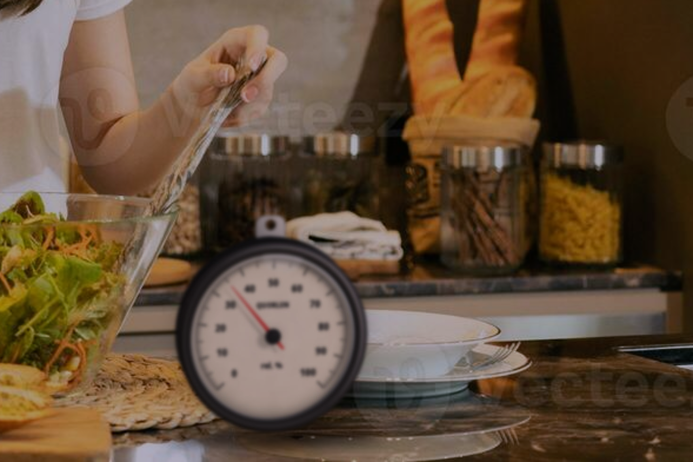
35 %
